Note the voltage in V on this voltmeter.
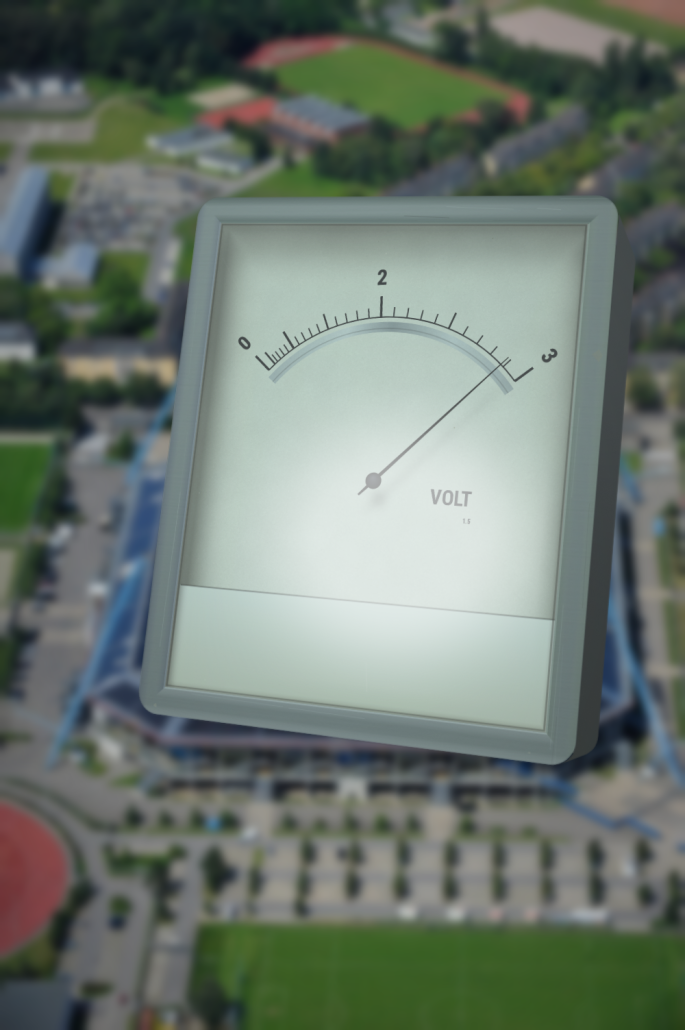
2.9 V
